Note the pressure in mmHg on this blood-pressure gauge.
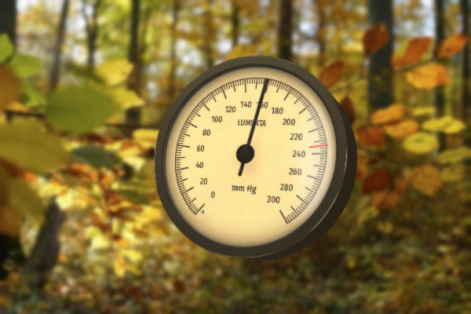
160 mmHg
